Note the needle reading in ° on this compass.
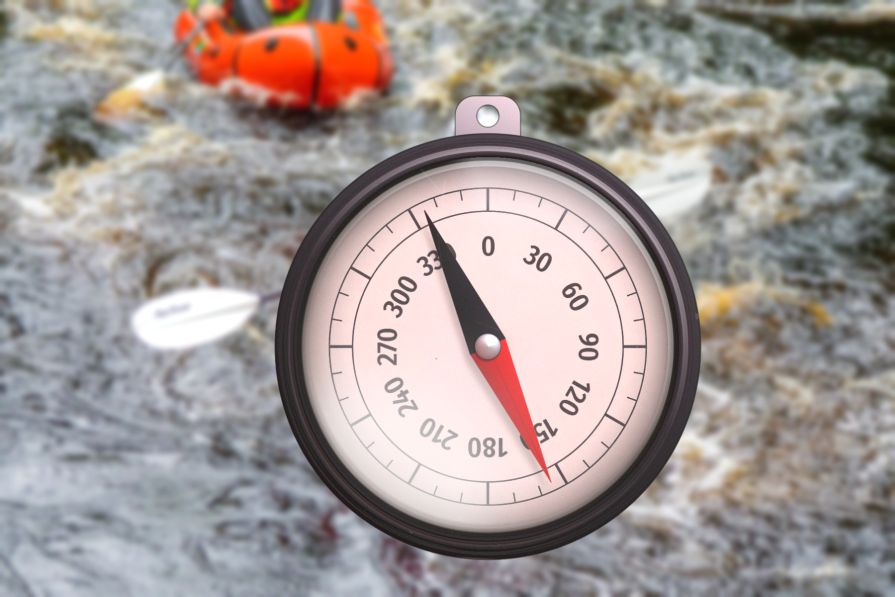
155 °
